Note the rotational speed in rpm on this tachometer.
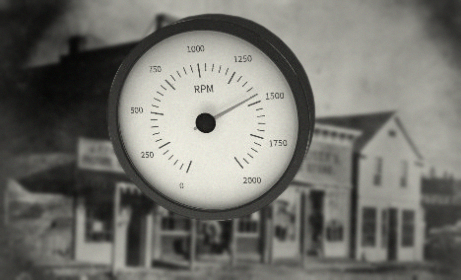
1450 rpm
